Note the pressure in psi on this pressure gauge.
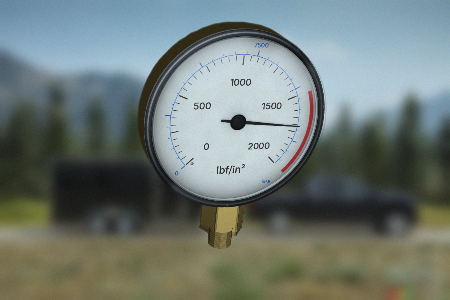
1700 psi
